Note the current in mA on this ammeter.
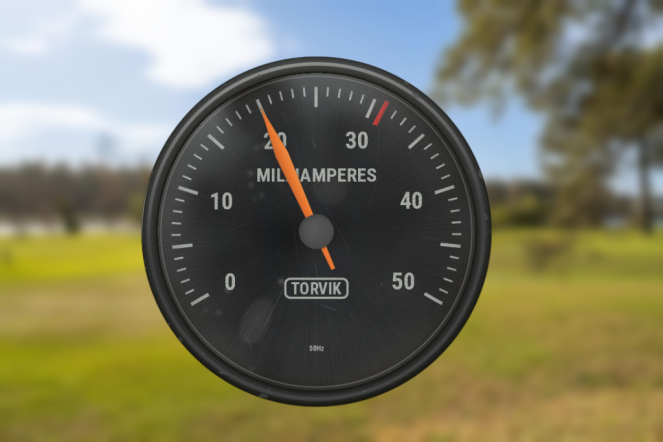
20 mA
